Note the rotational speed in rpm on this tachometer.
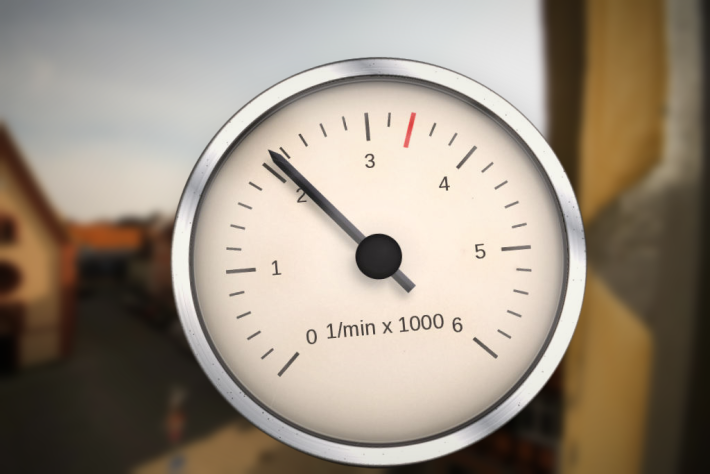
2100 rpm
